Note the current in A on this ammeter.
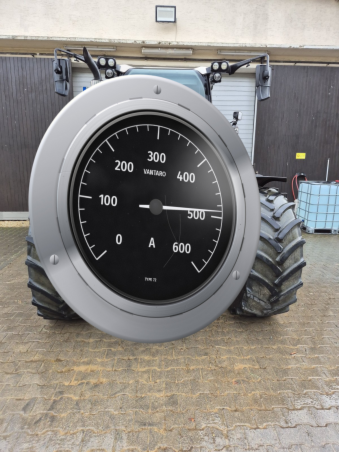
490 A
